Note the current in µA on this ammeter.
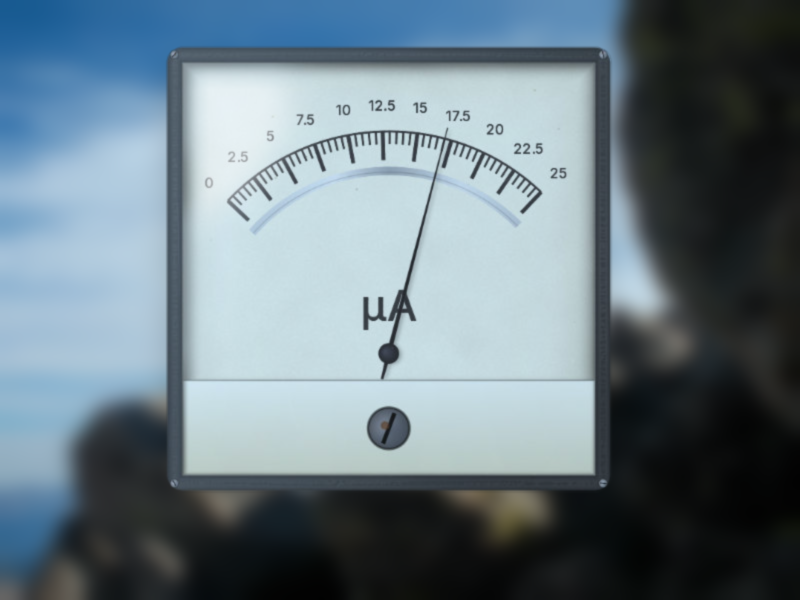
17 µA
